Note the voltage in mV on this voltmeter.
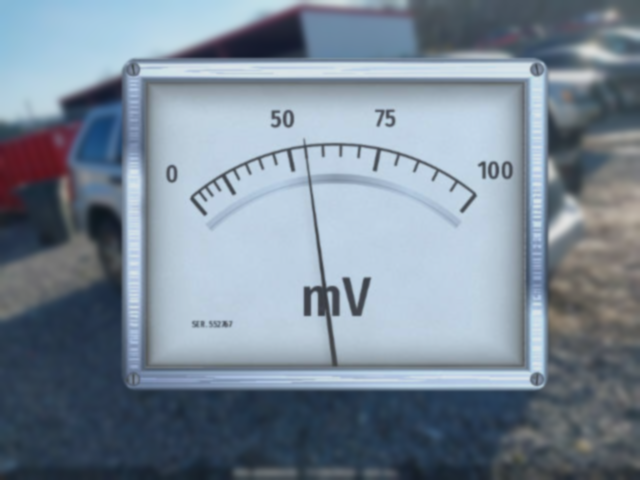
55 mV
